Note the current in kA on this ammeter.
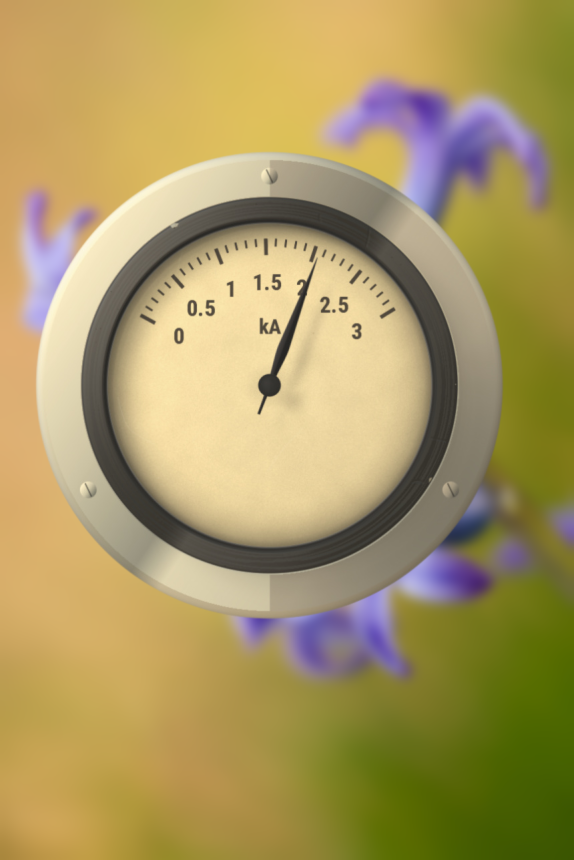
2.05 kA
